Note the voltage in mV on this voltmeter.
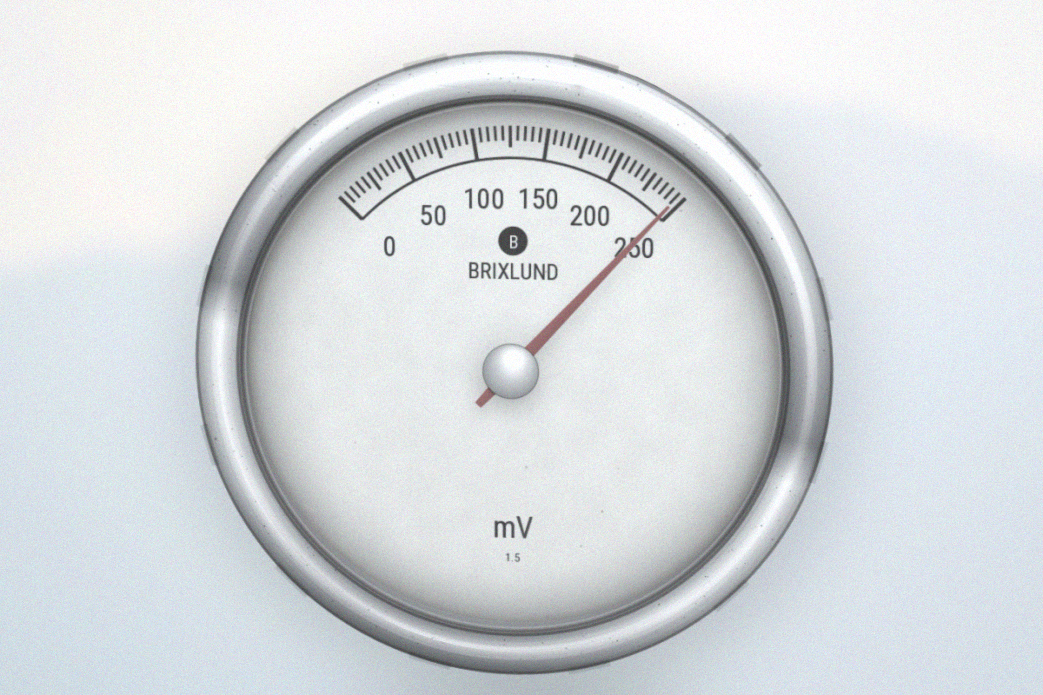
245 mV
